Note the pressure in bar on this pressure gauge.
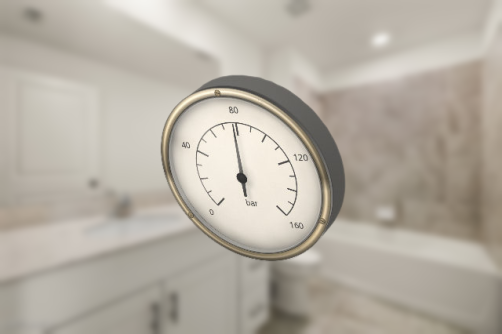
80 bar
